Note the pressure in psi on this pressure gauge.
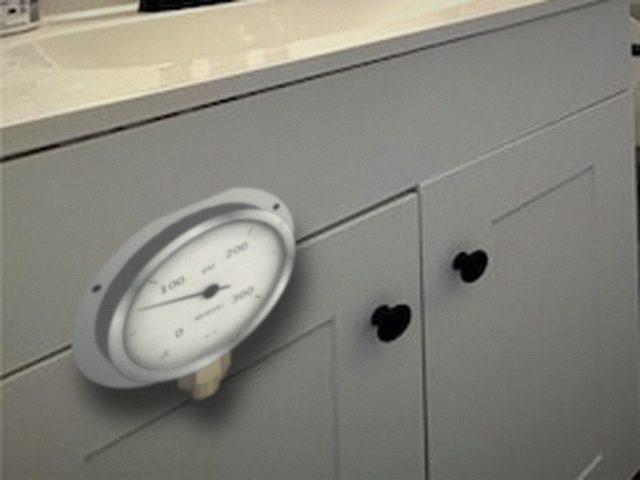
75 psi
